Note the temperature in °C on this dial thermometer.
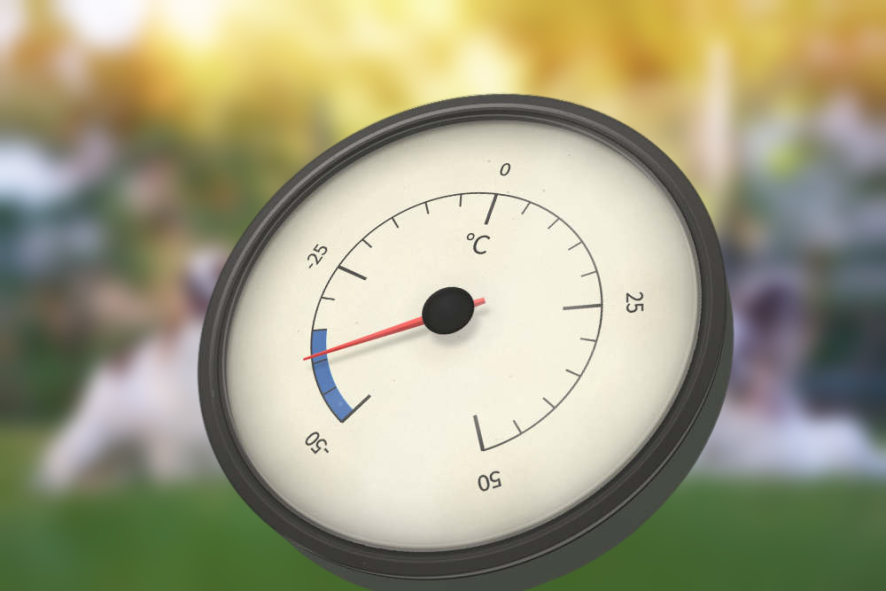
-40 °C
